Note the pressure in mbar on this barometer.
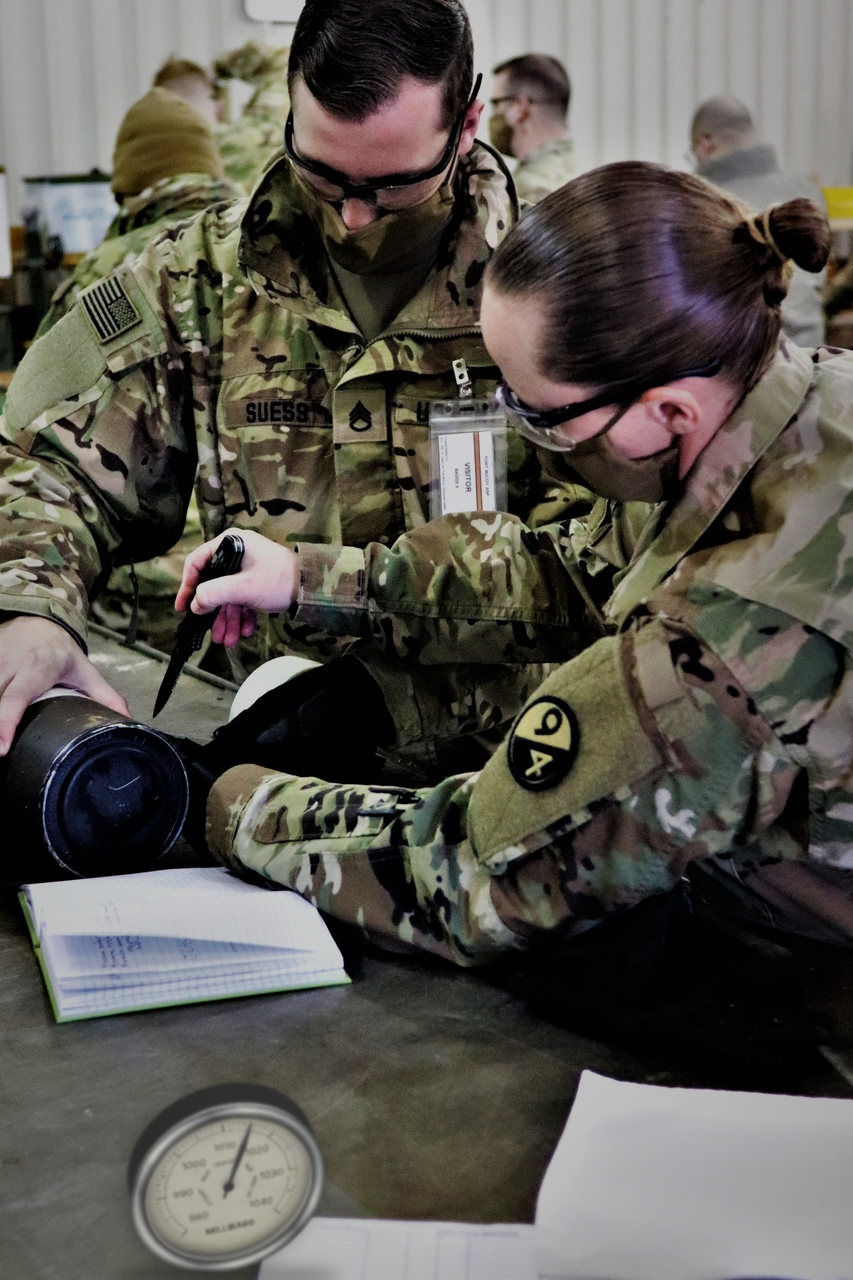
1015 mbar
